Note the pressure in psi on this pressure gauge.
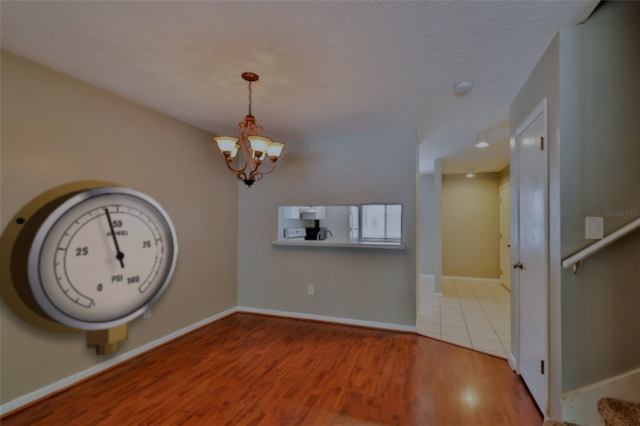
45 psi
